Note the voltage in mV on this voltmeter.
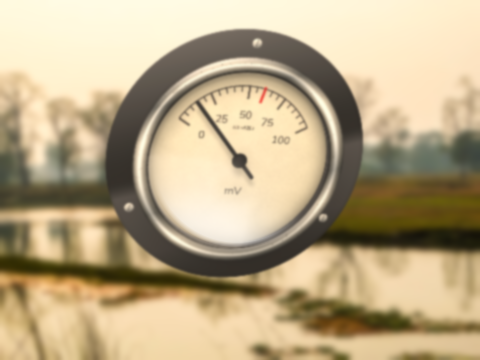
15 mV
